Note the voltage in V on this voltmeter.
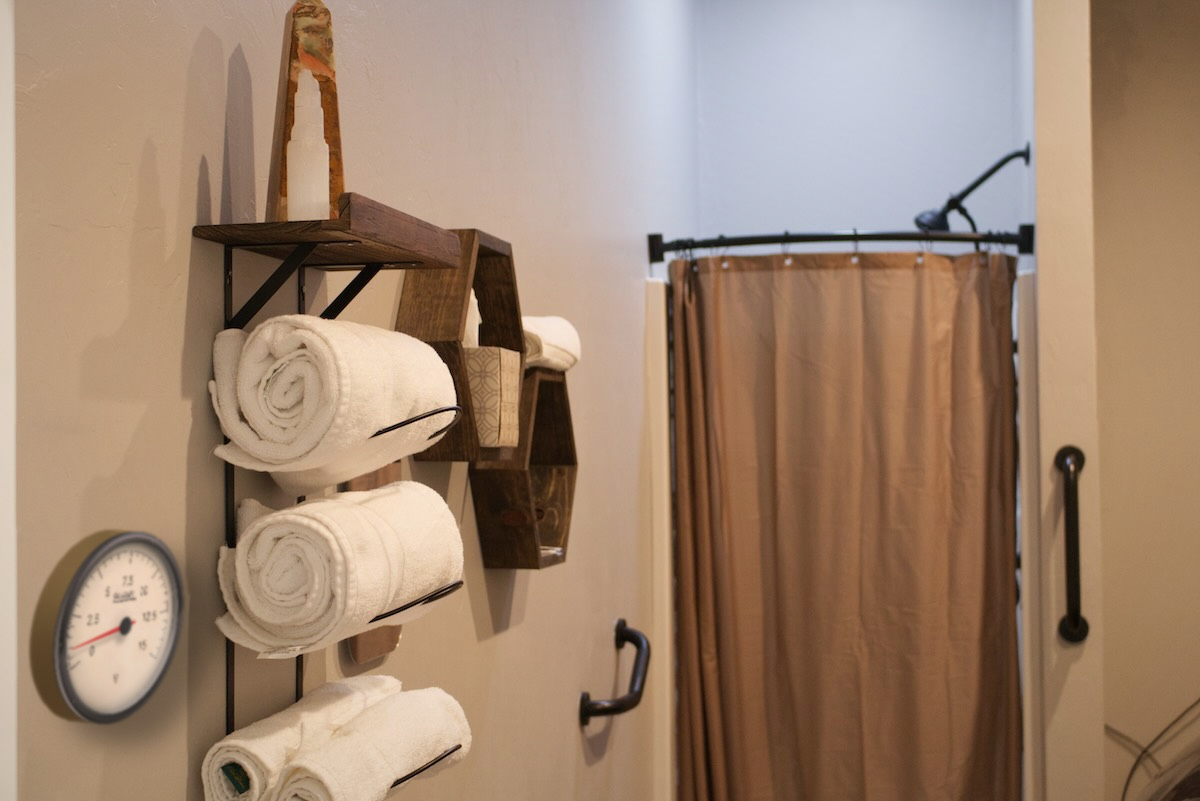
1 V
